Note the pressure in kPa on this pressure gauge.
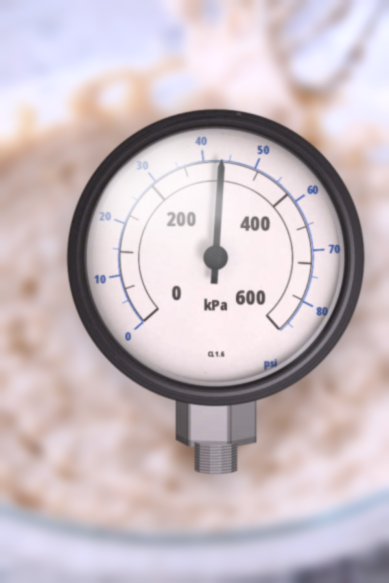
300 kPa
